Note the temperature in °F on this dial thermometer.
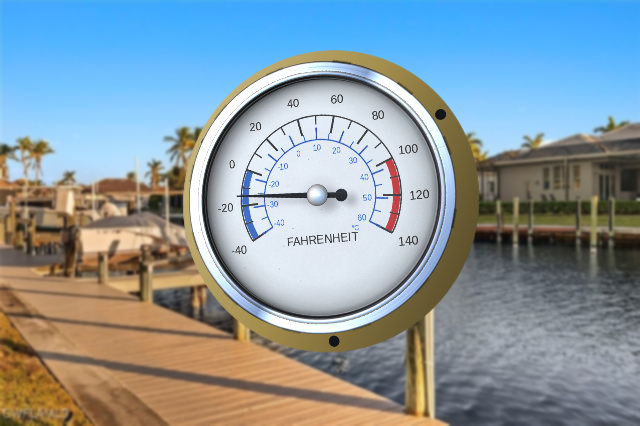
-15 °F
